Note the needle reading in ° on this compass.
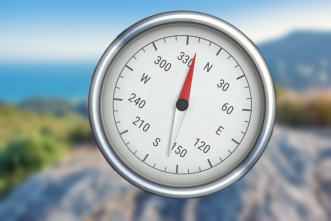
340 °
